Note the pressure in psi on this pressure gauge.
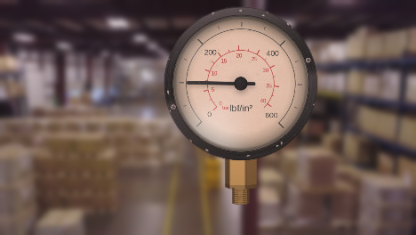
100 psi
